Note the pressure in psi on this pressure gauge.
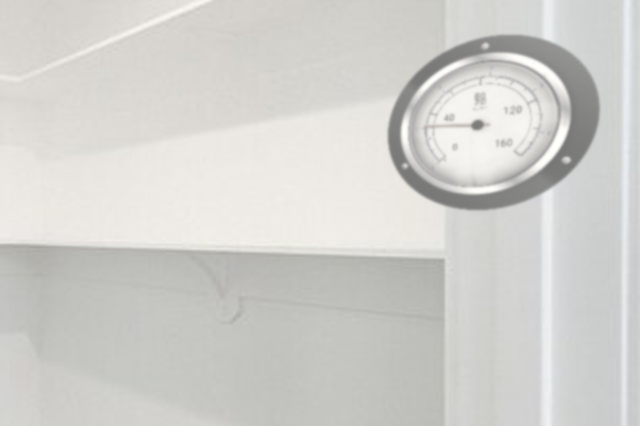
30 psi
